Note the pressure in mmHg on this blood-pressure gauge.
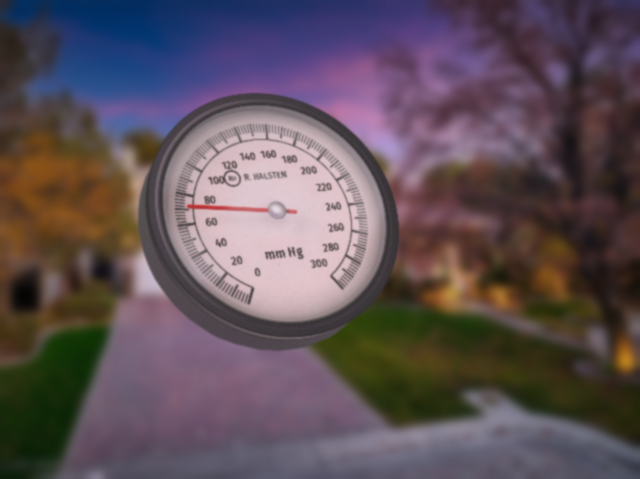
70 mmHg
